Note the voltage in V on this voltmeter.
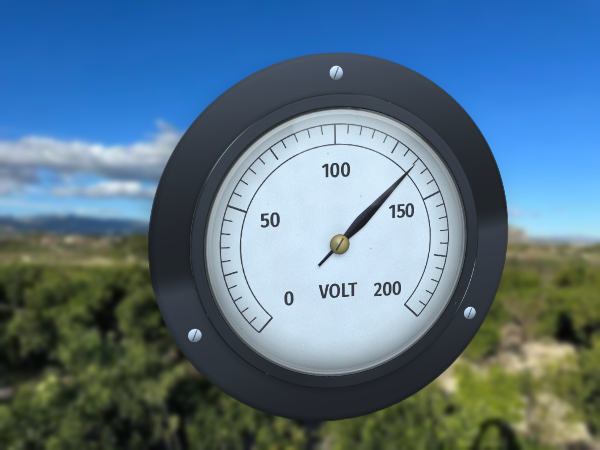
135 V
